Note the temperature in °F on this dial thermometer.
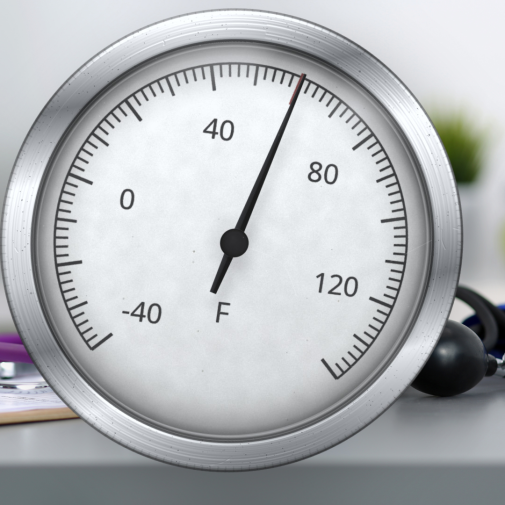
60 °F
